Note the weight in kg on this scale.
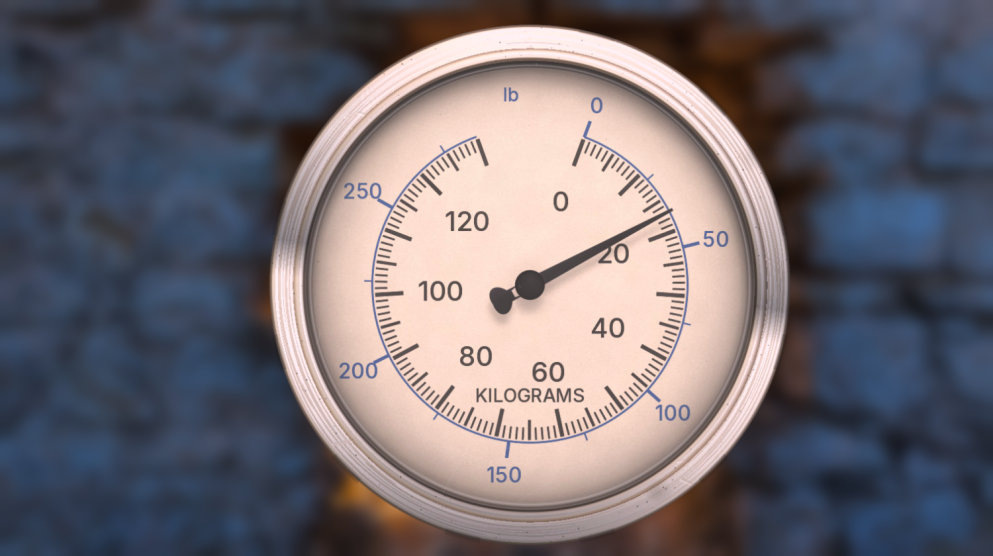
17 kg
